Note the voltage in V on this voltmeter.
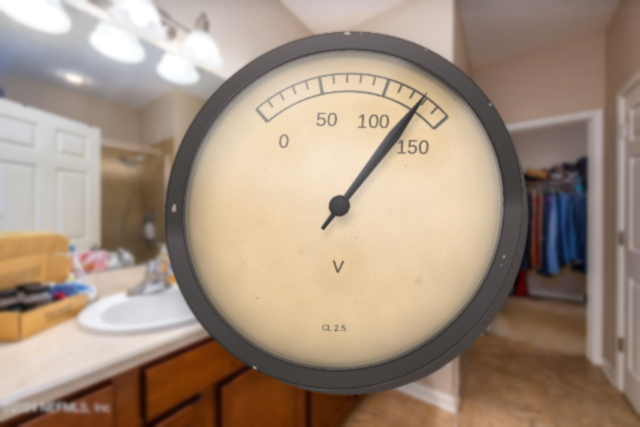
130 V
